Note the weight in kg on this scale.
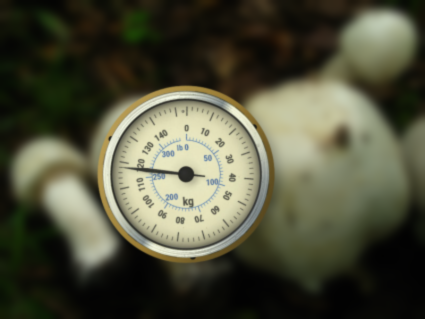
118 kg
